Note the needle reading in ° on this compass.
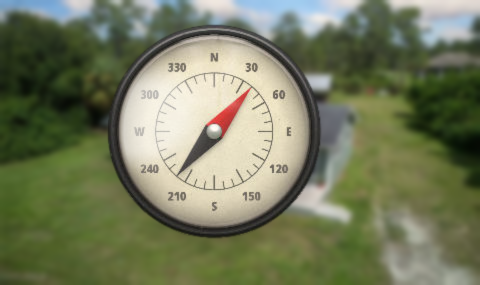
40 °
